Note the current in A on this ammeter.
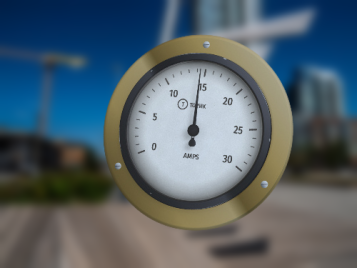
14.5 A
